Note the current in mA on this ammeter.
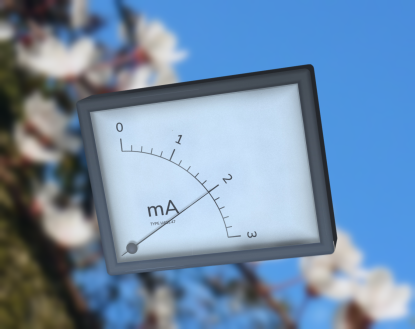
2 mA
